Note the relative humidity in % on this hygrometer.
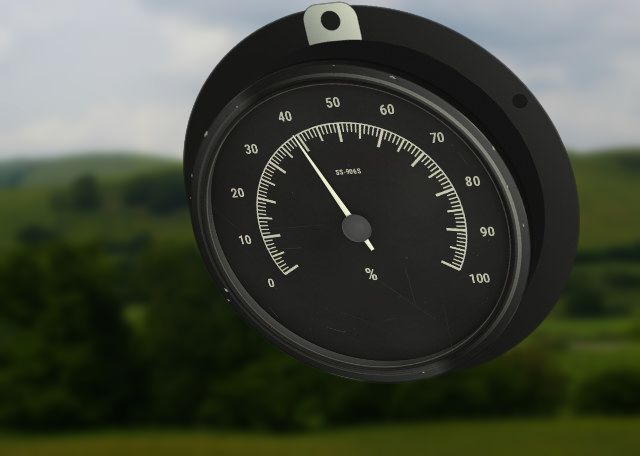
40 %
